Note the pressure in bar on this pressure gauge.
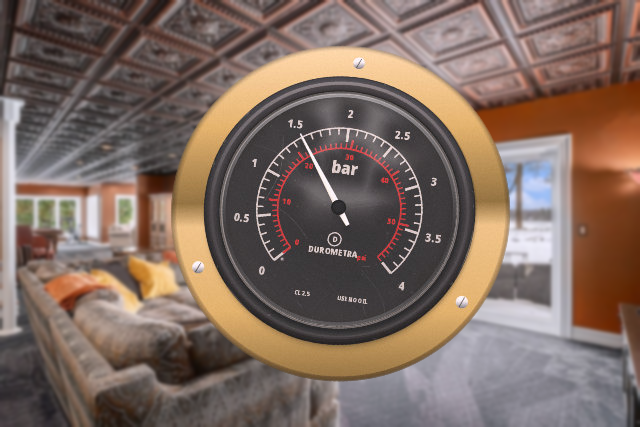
1.5 bar
